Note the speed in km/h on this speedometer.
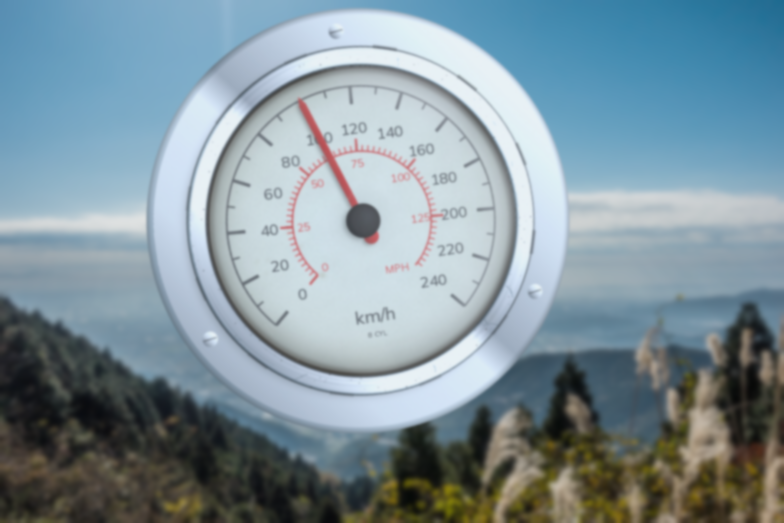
100 km/h
